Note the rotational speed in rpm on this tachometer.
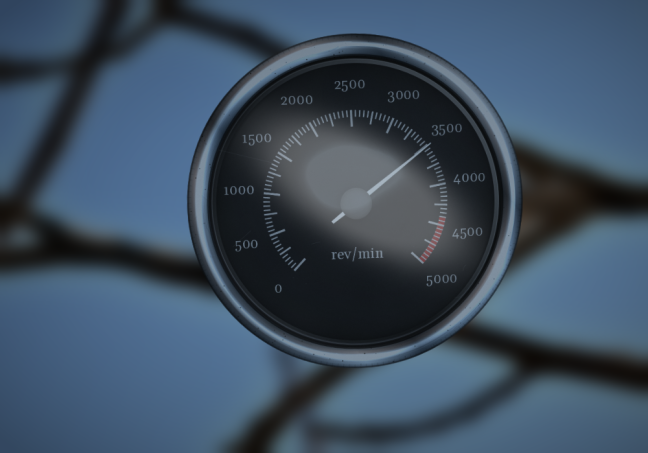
3500 rpm
